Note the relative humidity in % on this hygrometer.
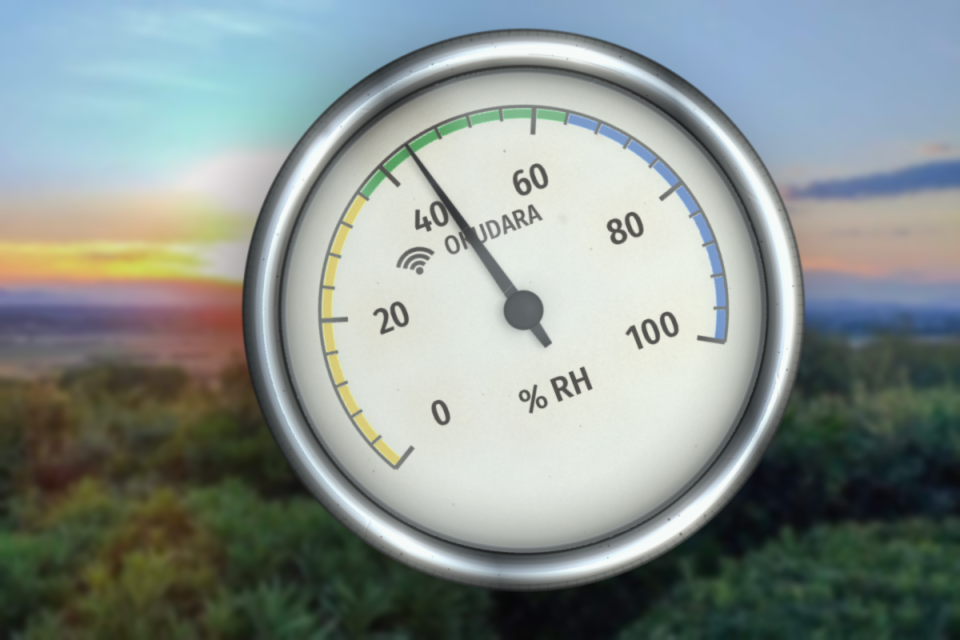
44 %
